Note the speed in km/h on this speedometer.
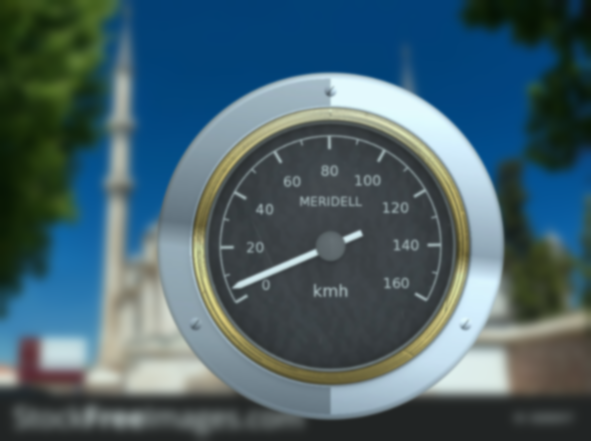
5 km/h
